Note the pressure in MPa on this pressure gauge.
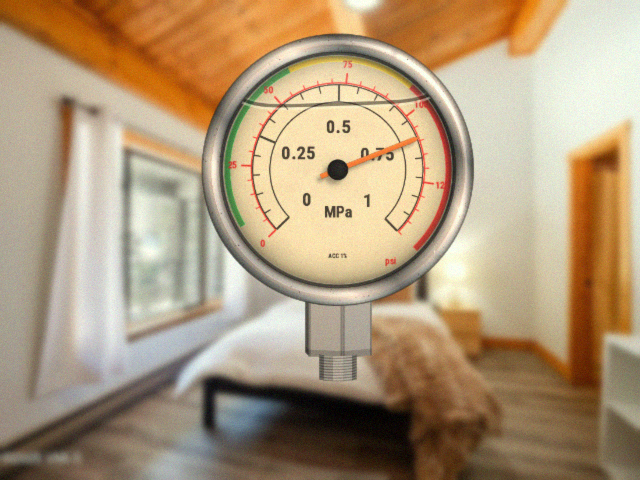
0.75 MPa
